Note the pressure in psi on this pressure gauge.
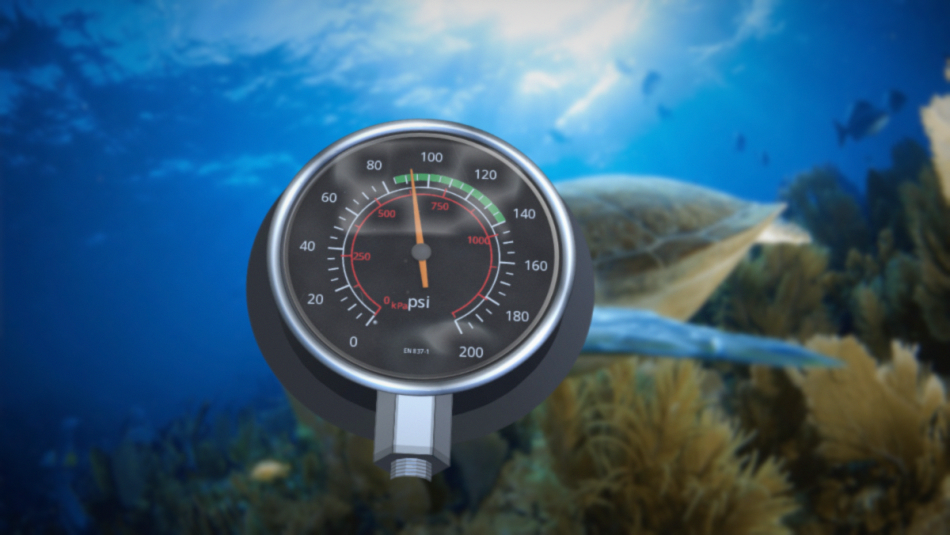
92.5 psi
